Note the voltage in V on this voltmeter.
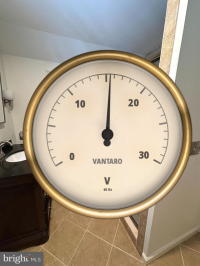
15.5 V
